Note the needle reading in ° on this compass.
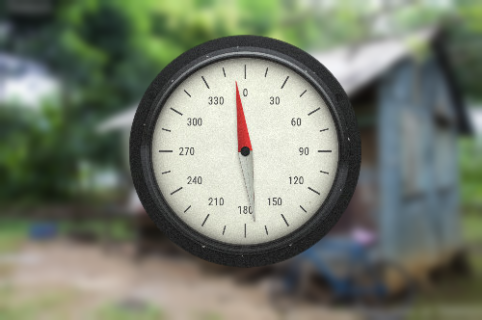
352.5 °
